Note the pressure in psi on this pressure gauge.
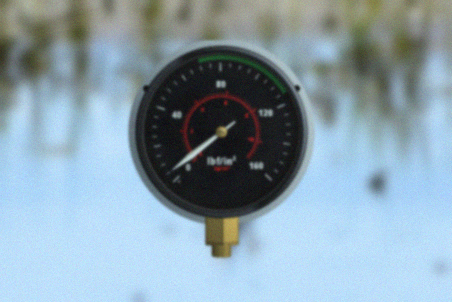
5 psi
